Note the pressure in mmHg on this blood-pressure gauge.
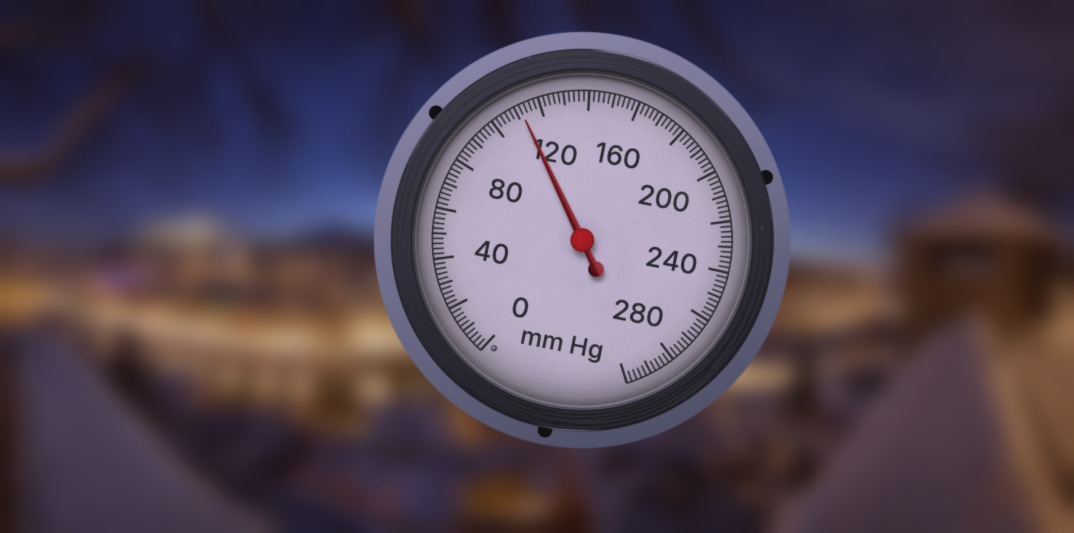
112 mmHg
